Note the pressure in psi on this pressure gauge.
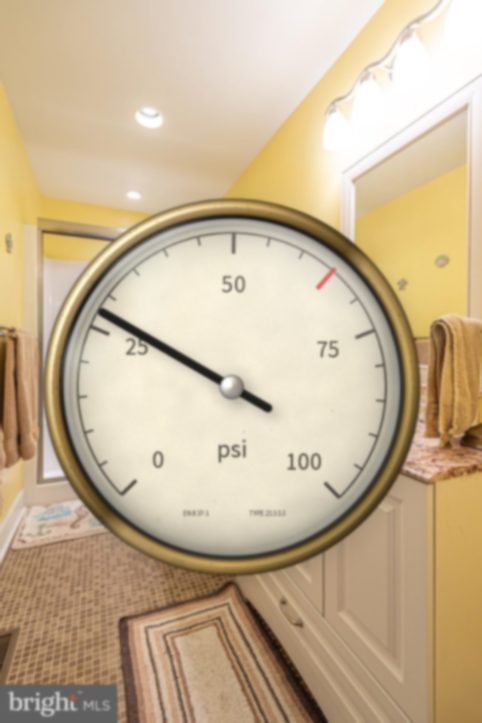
27.5 psi
